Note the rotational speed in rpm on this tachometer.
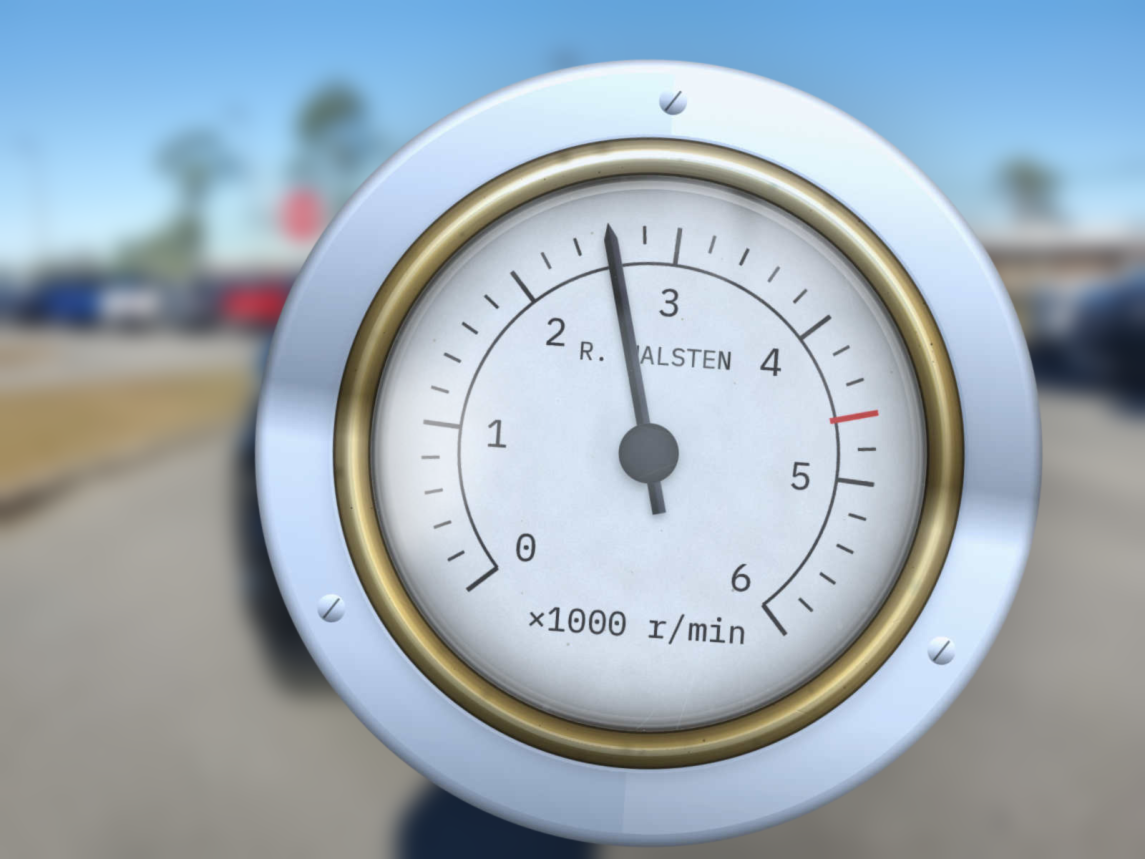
2600 rpm
